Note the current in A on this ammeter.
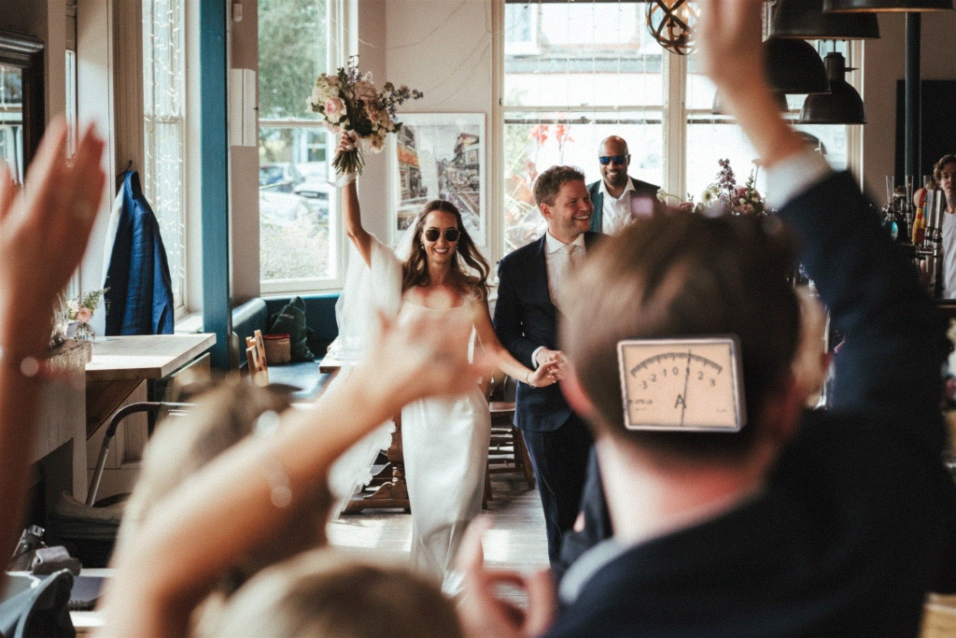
1 A
